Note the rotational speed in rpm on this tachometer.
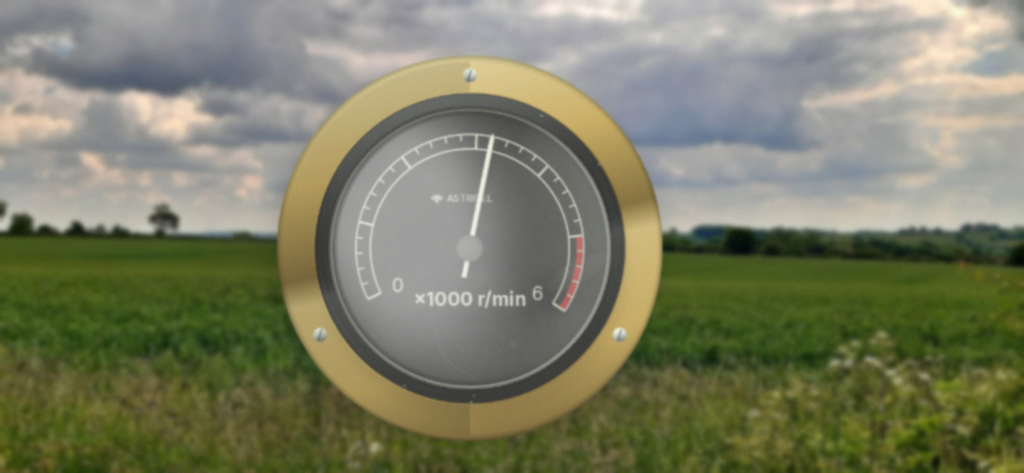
3200 rpm
